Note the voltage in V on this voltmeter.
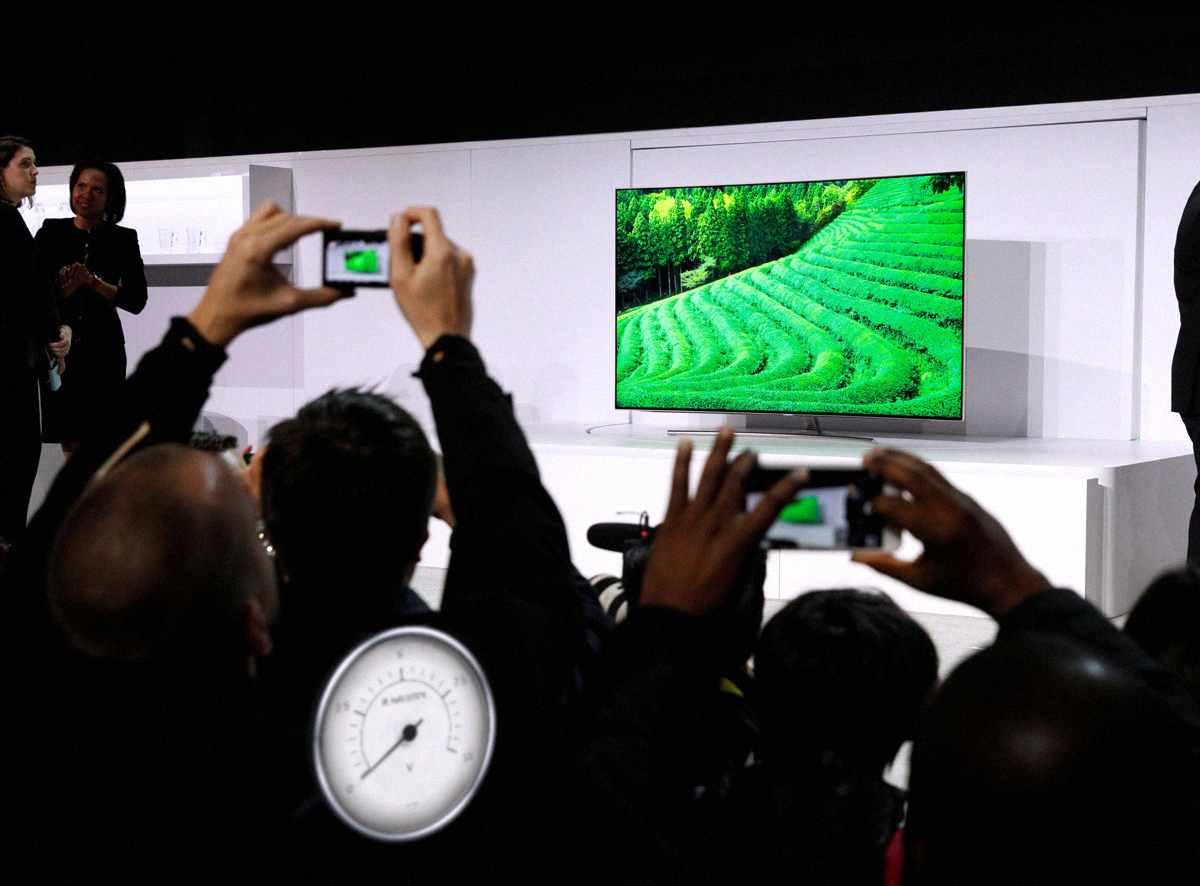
0 V
